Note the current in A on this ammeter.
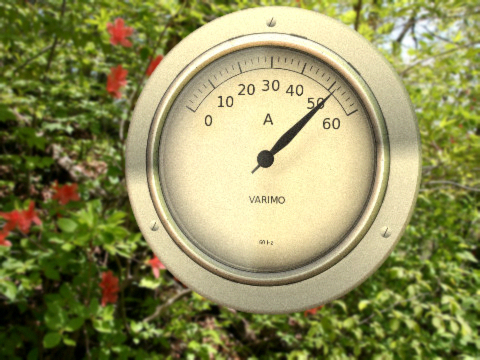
52 A
